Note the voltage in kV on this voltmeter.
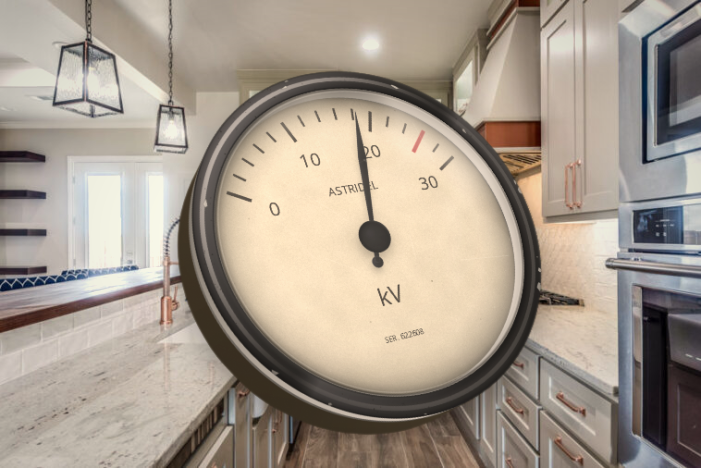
18 kV
